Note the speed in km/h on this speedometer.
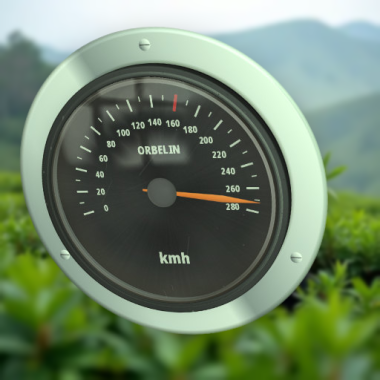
270 km/h
